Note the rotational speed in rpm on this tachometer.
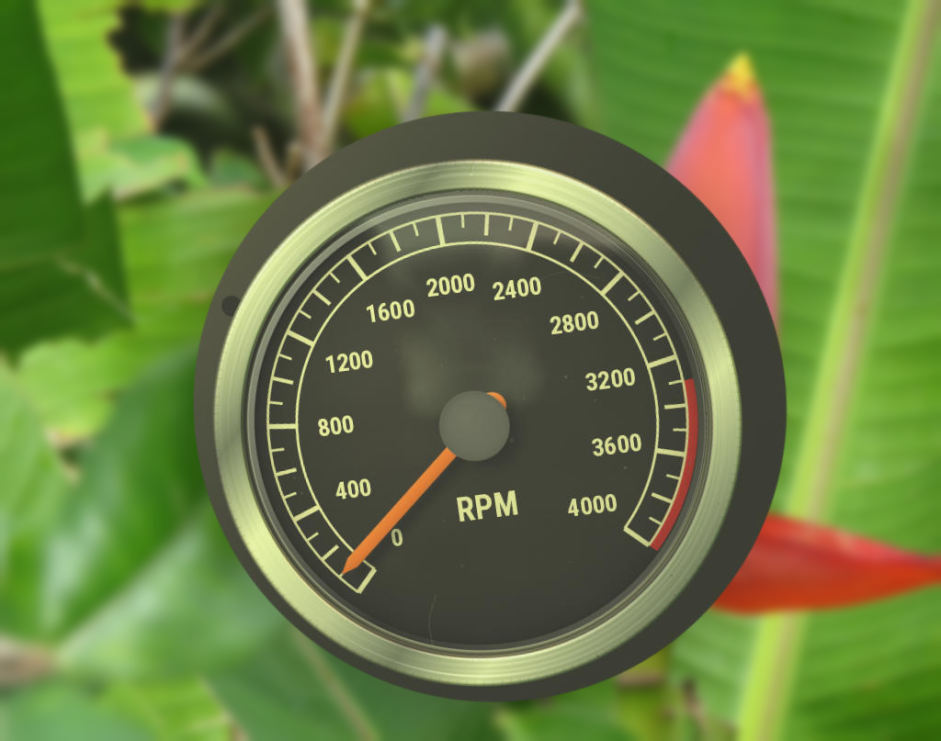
100 rpm
